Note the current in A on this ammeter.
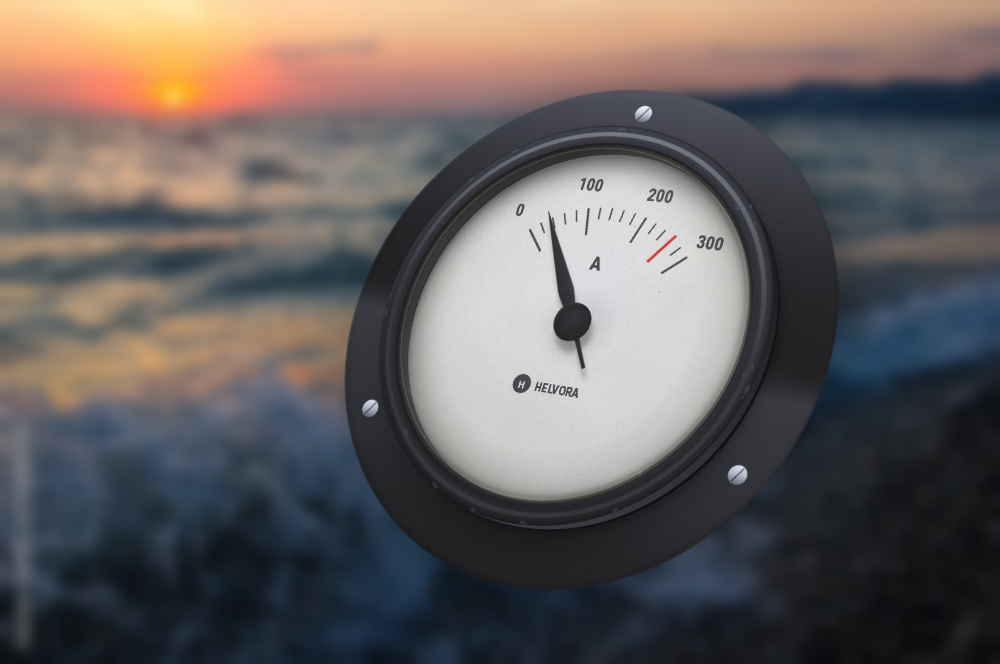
40 A
